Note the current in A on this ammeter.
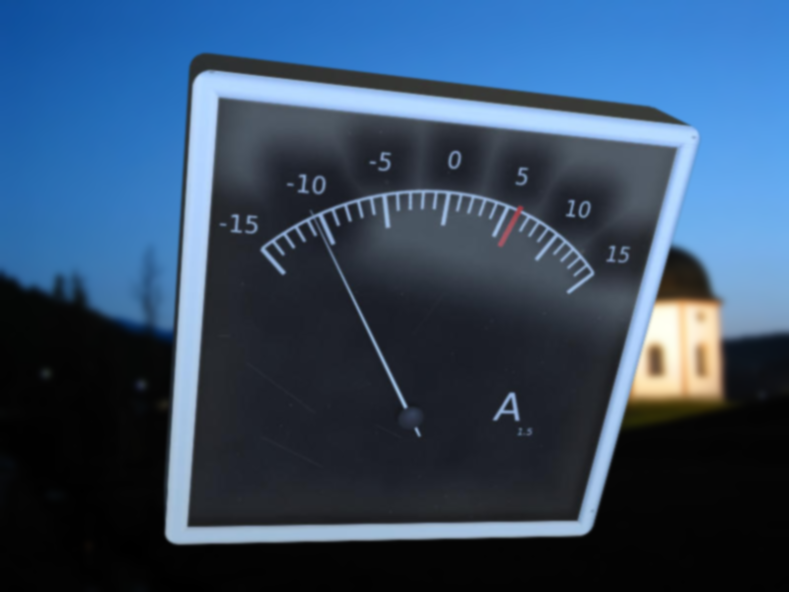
-10.5 A
